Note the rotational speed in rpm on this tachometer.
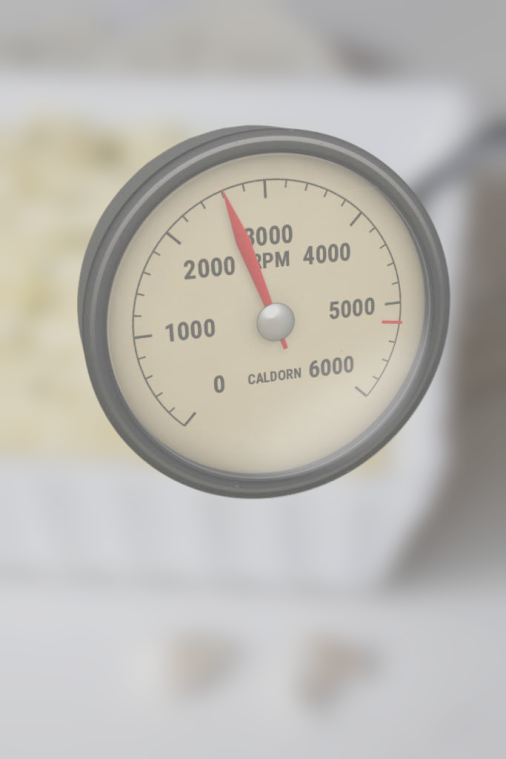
2600 rpm
